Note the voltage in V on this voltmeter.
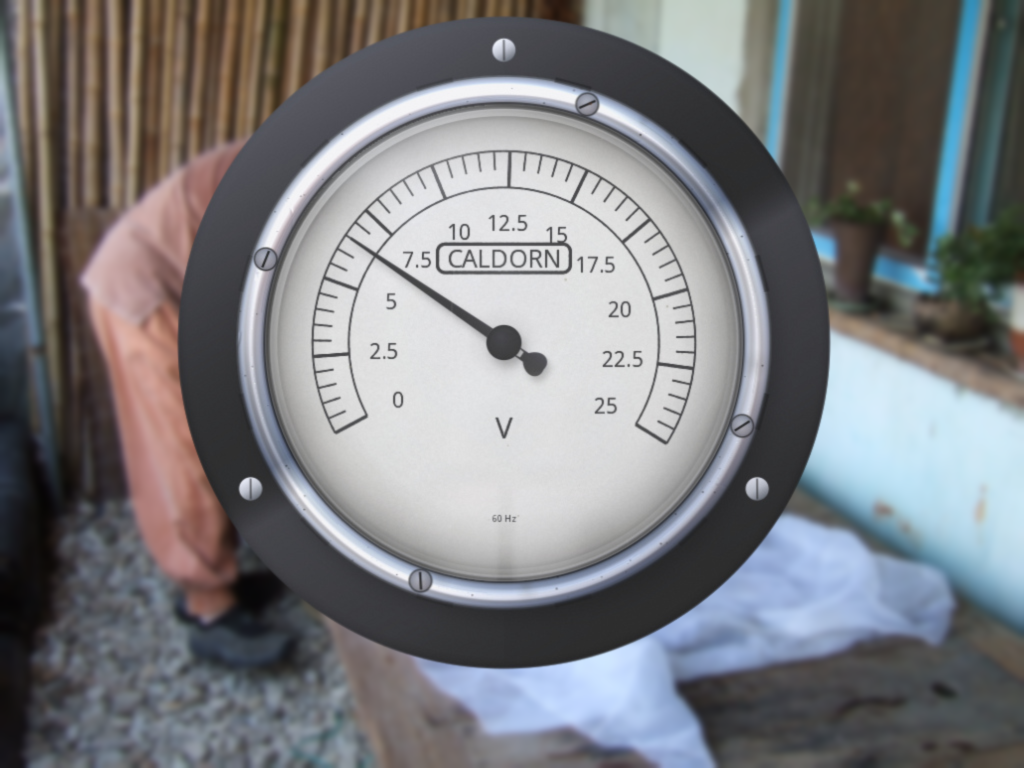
6.5 V
